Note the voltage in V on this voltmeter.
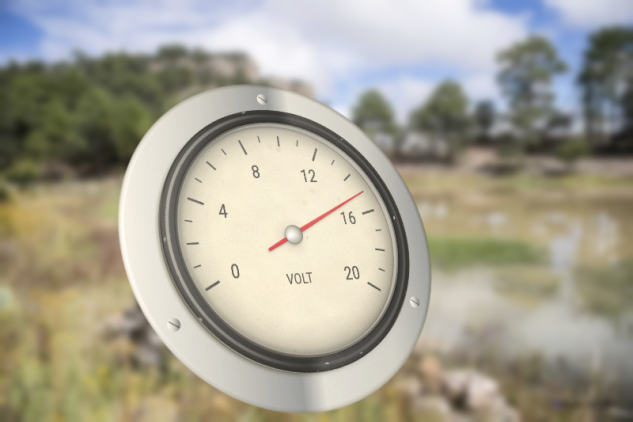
15 V
